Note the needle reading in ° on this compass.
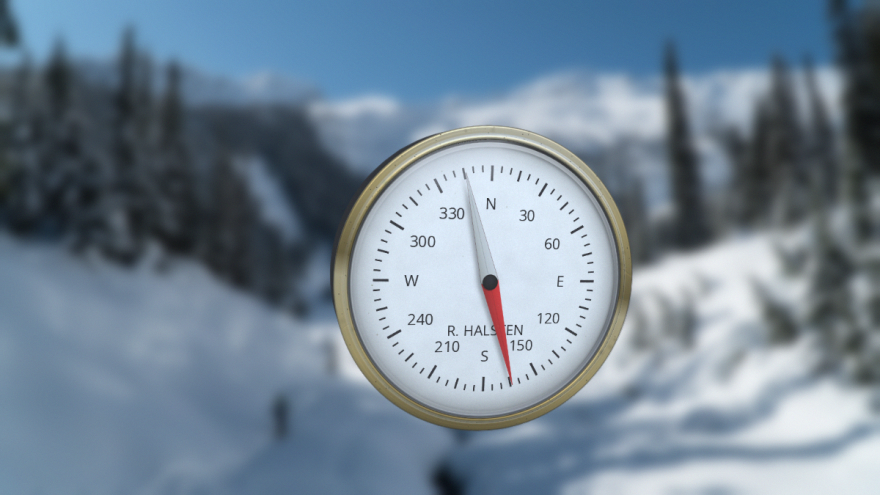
165 °
